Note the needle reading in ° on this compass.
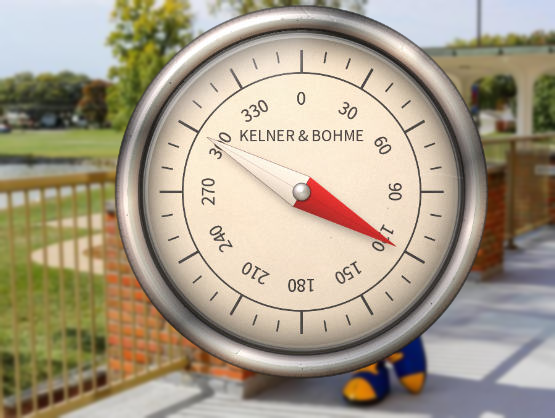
120 °
